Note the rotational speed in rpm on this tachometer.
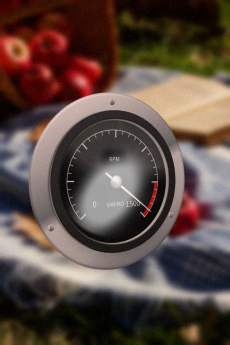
1450 rpm
